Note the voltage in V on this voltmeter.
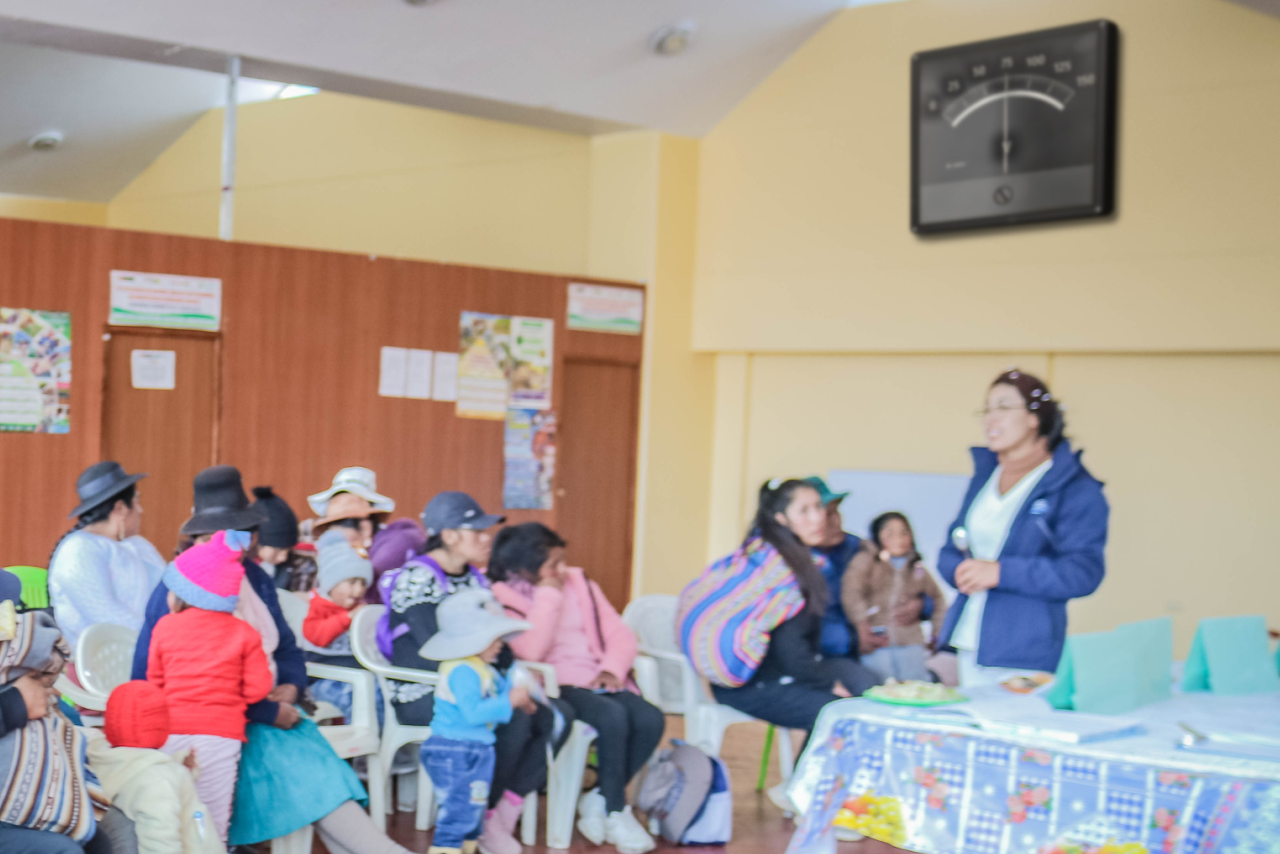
75 V
